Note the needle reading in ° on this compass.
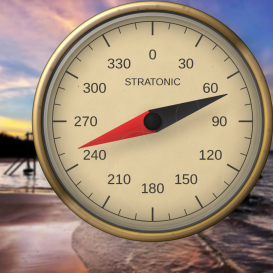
250 °
